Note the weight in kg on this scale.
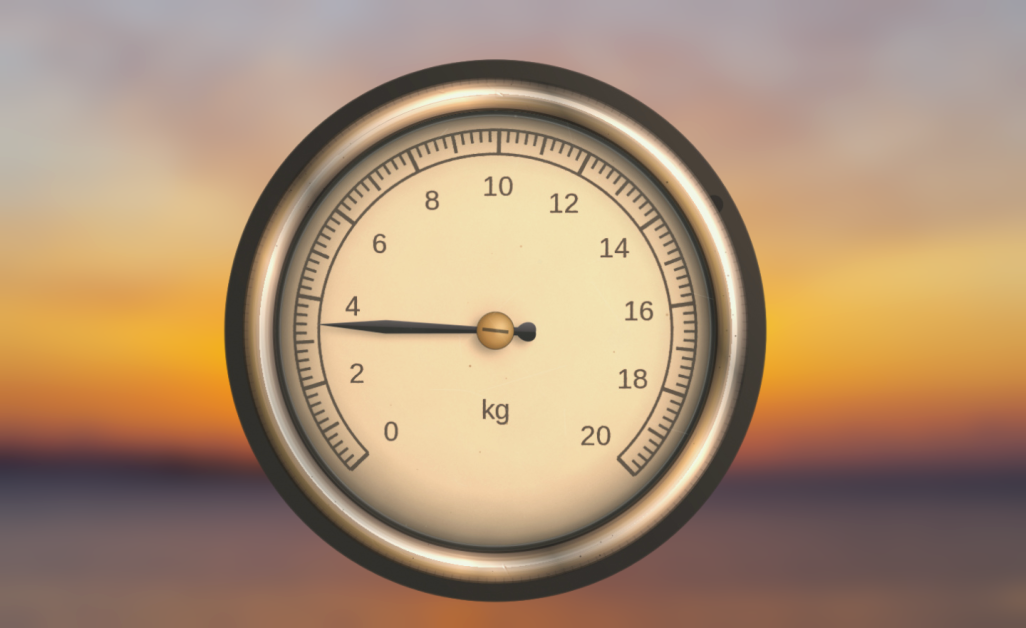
3.4 kg
